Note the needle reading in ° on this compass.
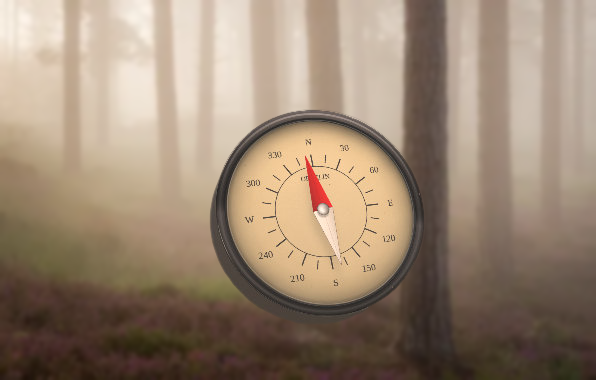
352.5 °
